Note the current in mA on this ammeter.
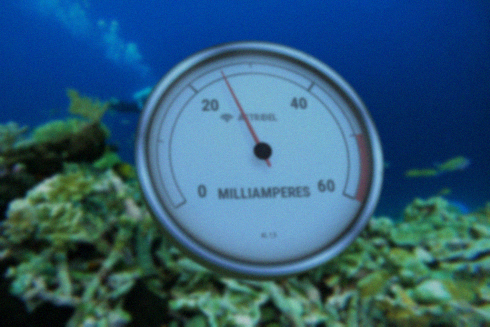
25 mA
